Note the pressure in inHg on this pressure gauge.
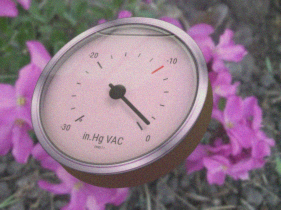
-1 inHg
